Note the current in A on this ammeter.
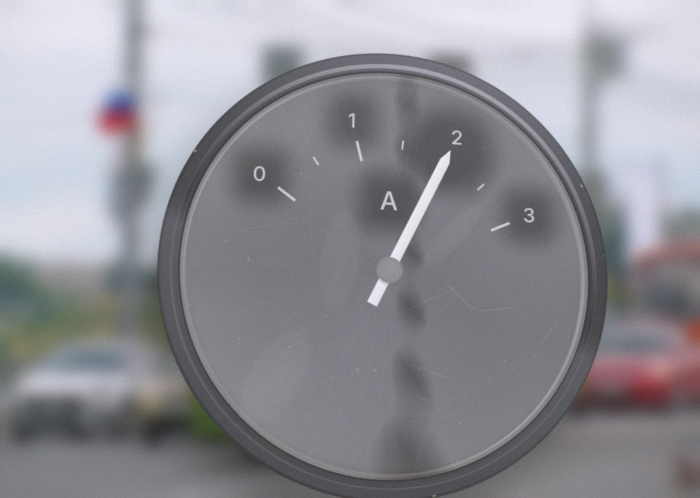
2 A
